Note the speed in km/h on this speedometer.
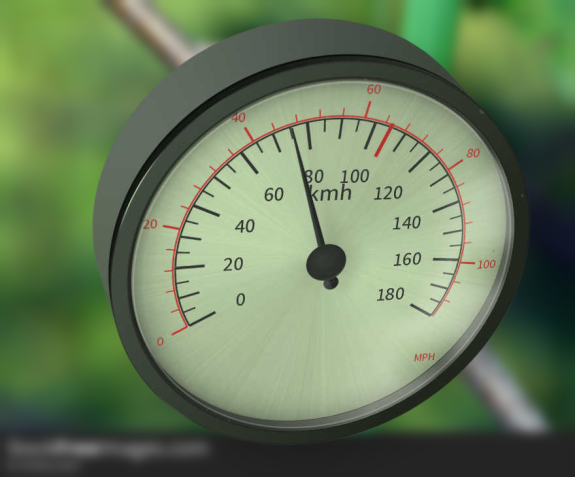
75 km/h
